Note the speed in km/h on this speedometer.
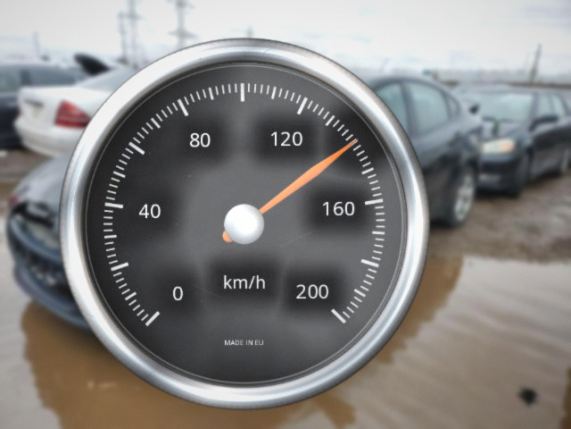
140 km/h
